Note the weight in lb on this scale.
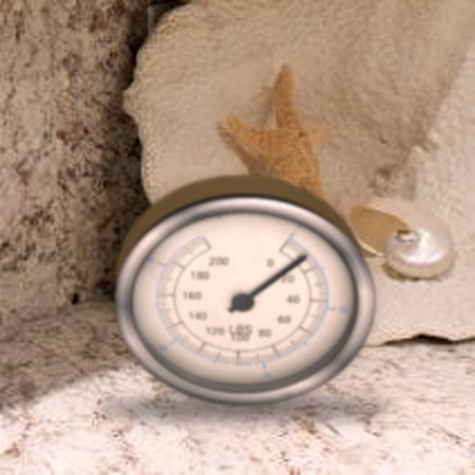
10 lb
